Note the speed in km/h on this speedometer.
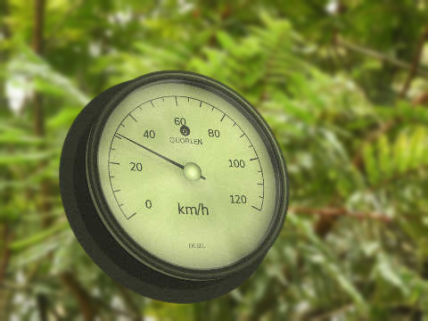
30 km/h
